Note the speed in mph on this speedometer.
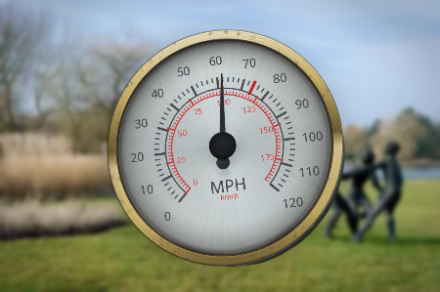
62 mph
